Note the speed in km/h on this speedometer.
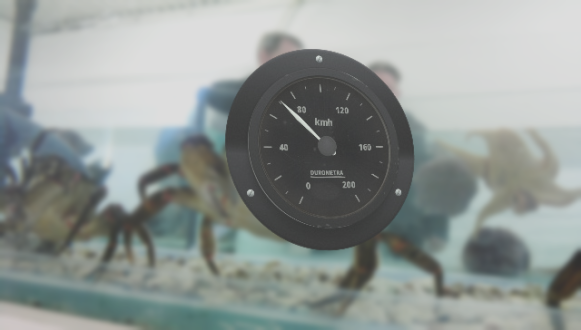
70 km/h
